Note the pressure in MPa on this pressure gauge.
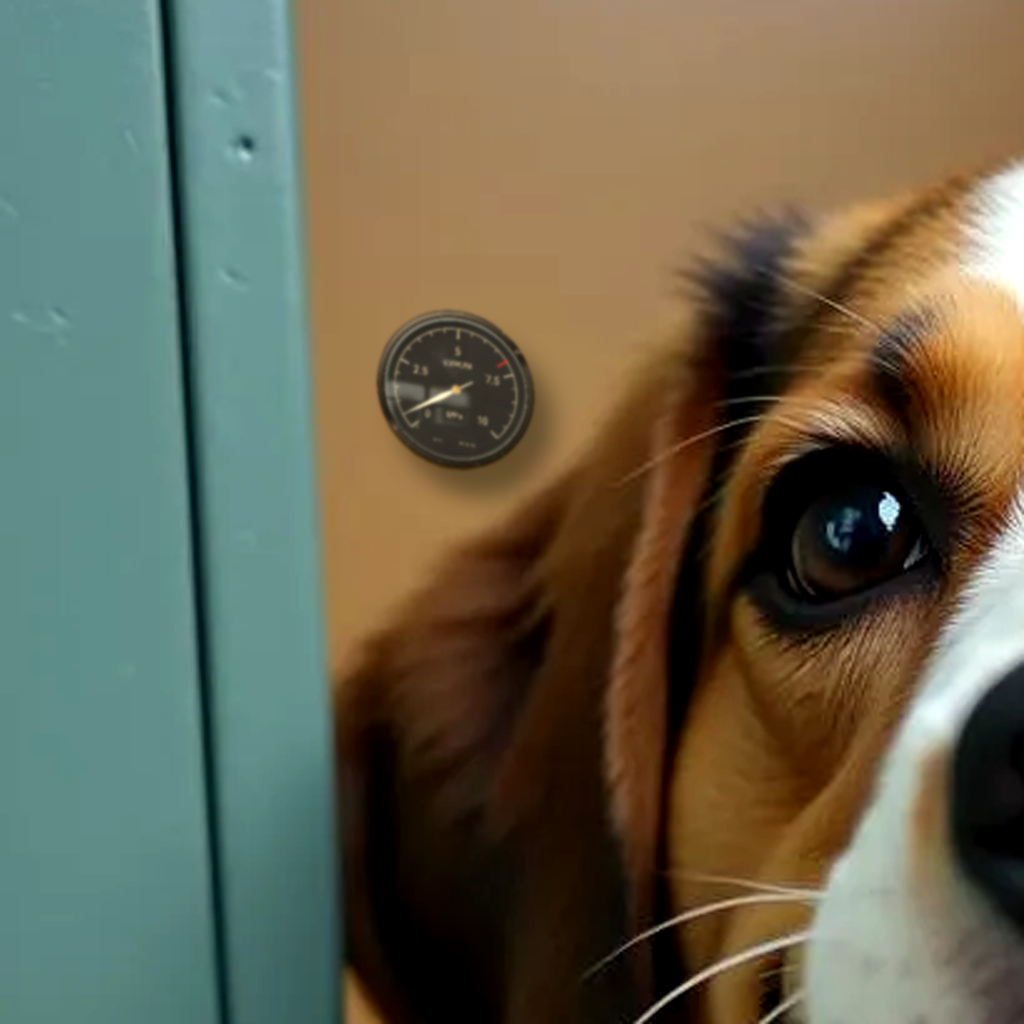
0.5 MPa
